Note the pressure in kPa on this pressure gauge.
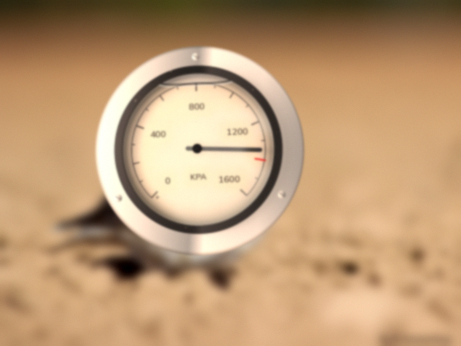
1350 kPa
